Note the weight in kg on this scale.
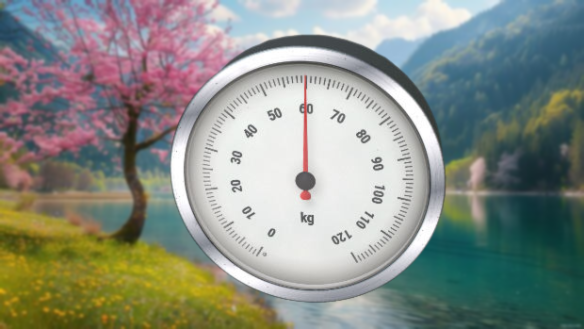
60 kg
